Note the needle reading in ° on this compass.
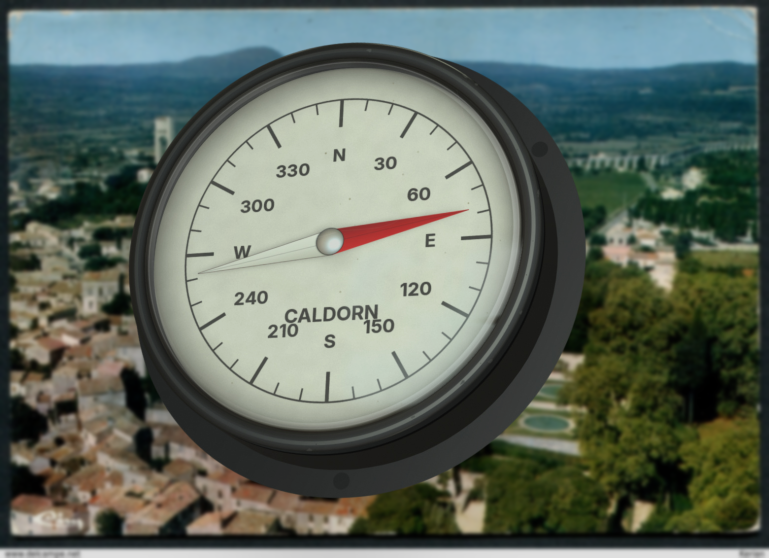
80 °
